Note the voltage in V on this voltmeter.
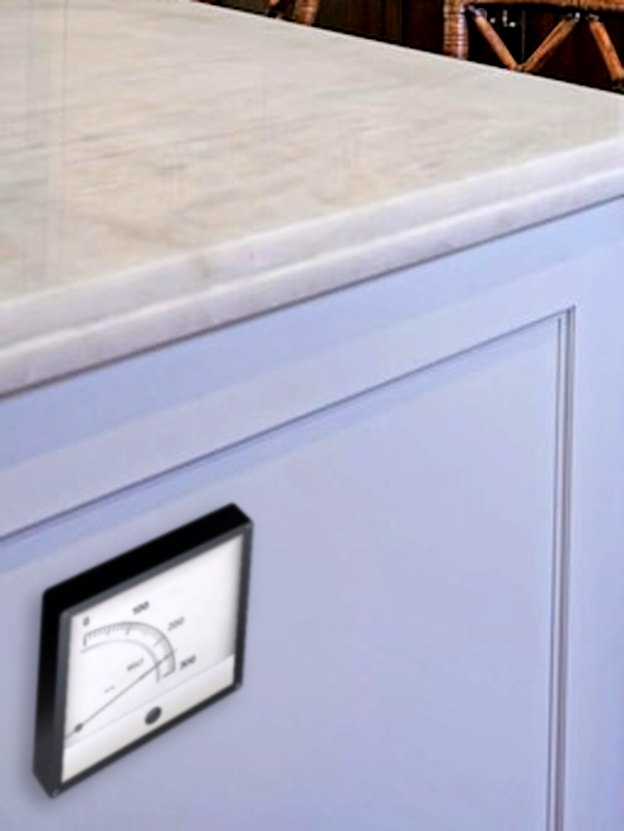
250 V
